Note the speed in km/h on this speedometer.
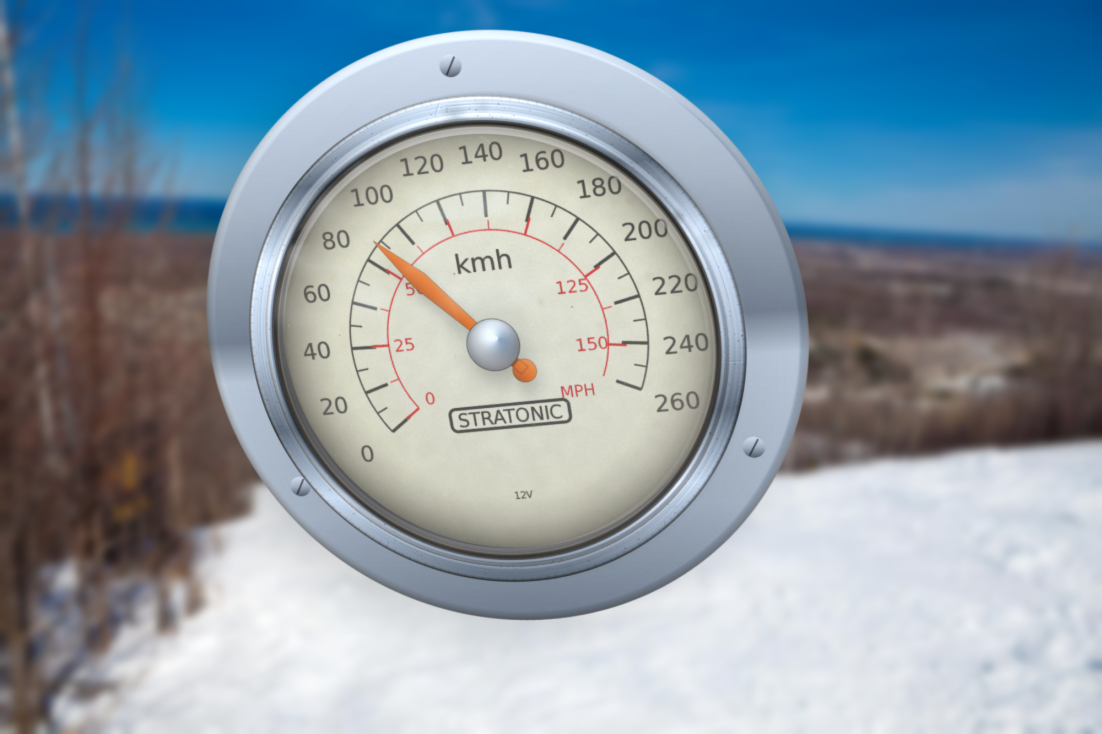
90 km/h
